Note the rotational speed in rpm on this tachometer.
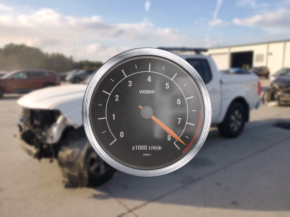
7750 rpm
